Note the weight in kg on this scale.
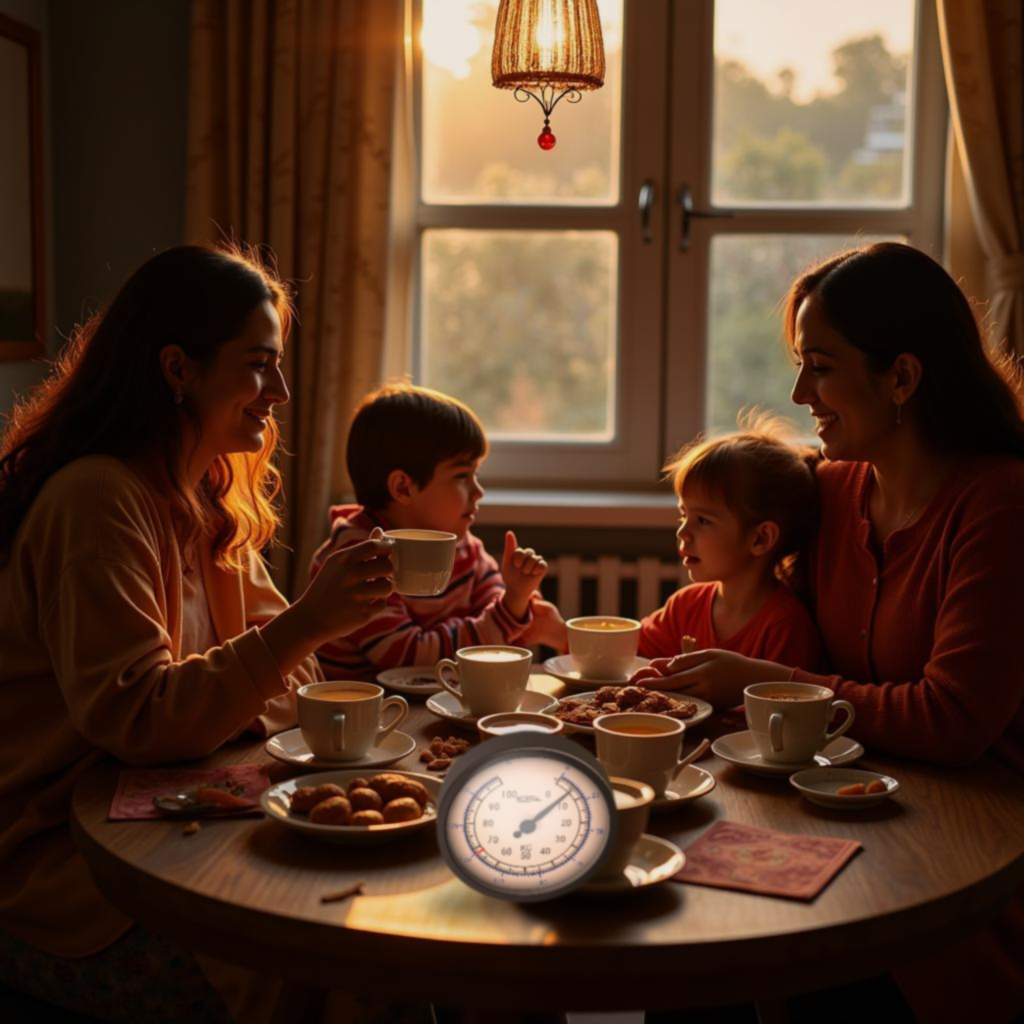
5 kg
